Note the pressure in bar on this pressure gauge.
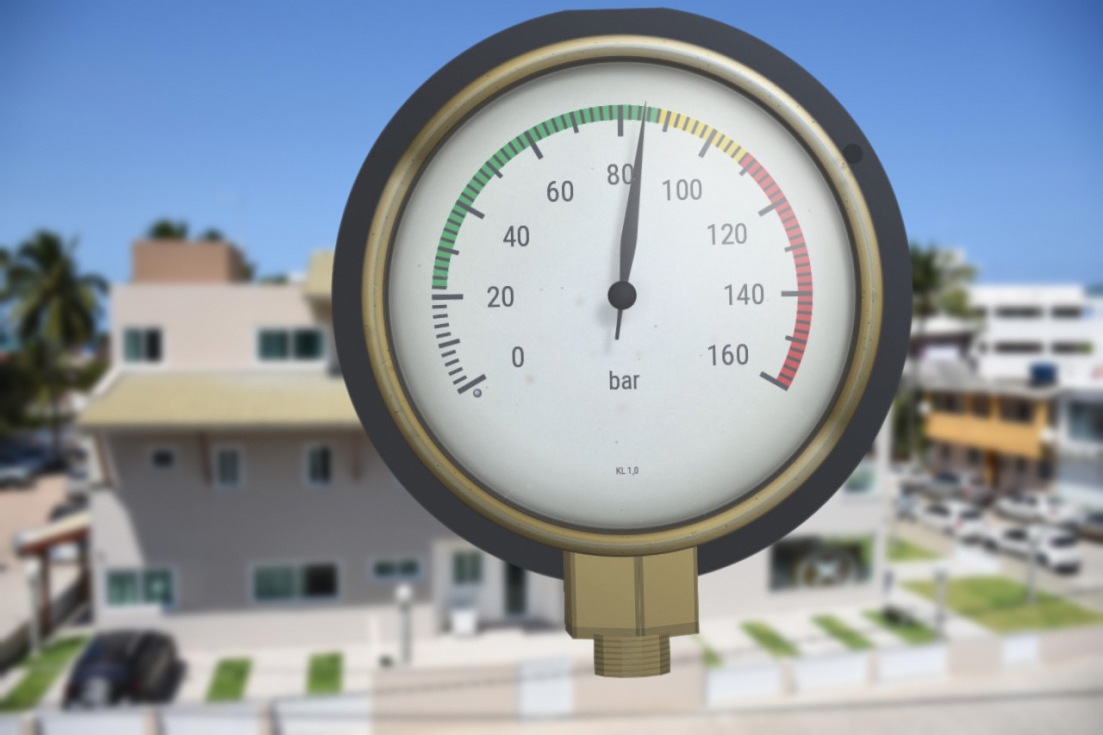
85 bar
